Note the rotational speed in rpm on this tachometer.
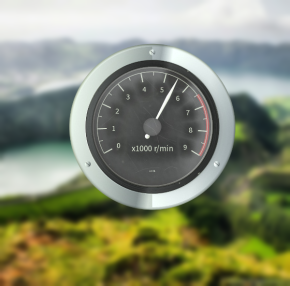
5500 rpm
